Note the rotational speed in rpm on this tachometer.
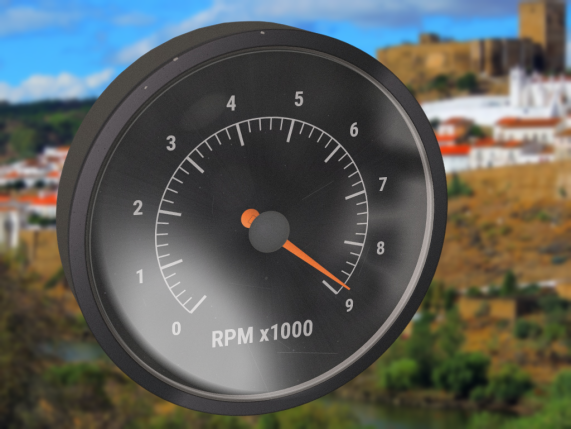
8800 rpm
